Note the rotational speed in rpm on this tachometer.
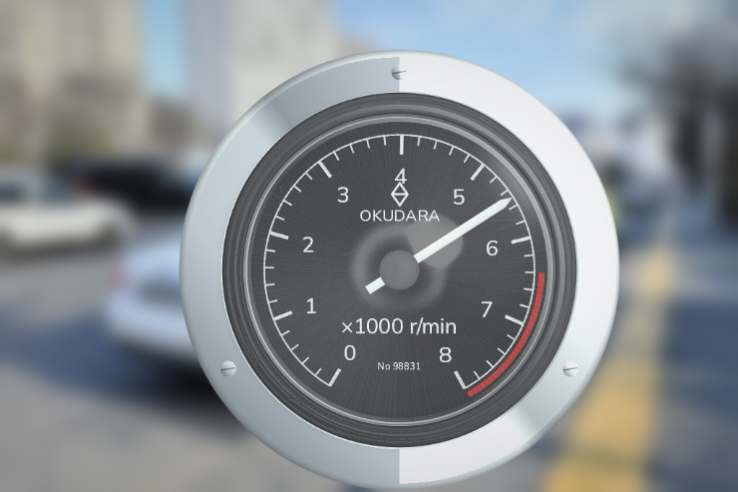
5500 rpm
